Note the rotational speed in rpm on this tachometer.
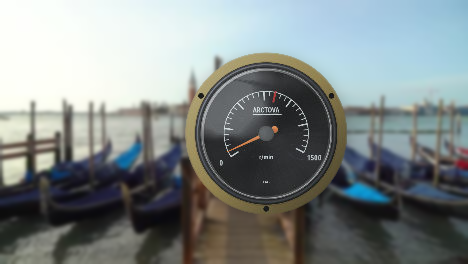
50 rpm
